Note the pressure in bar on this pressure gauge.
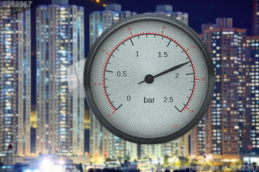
1.85 bar
